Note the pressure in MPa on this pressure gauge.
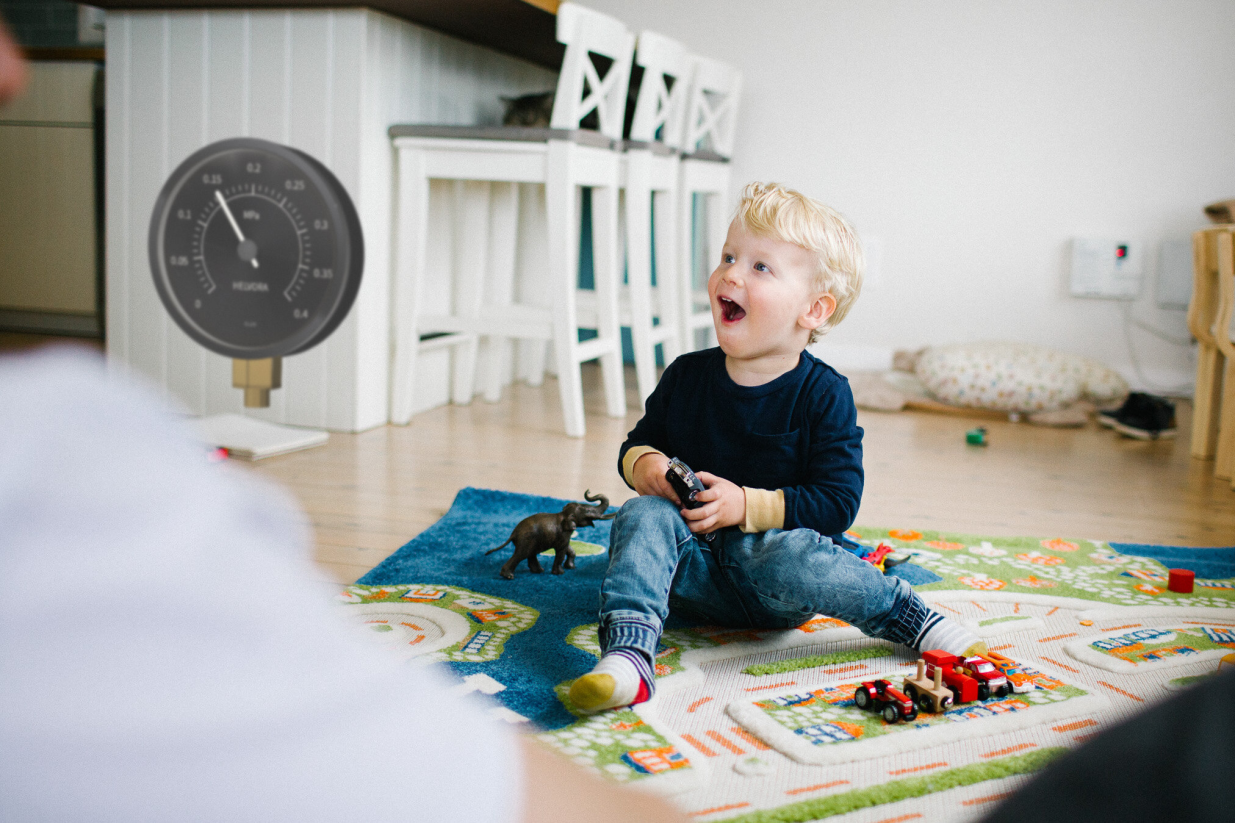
0.15 MPa
